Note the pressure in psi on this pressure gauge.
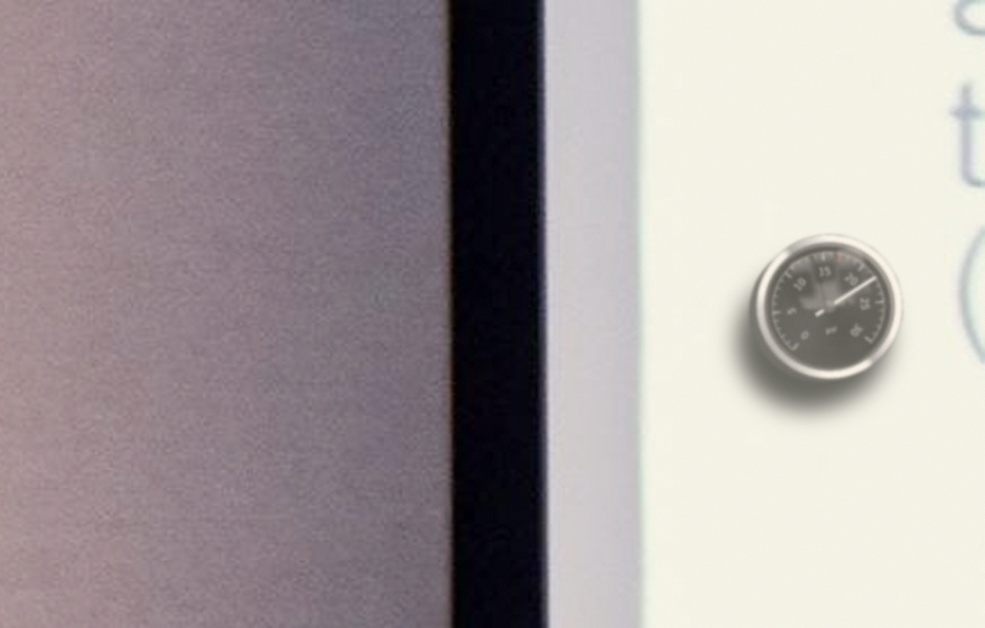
22 psi
